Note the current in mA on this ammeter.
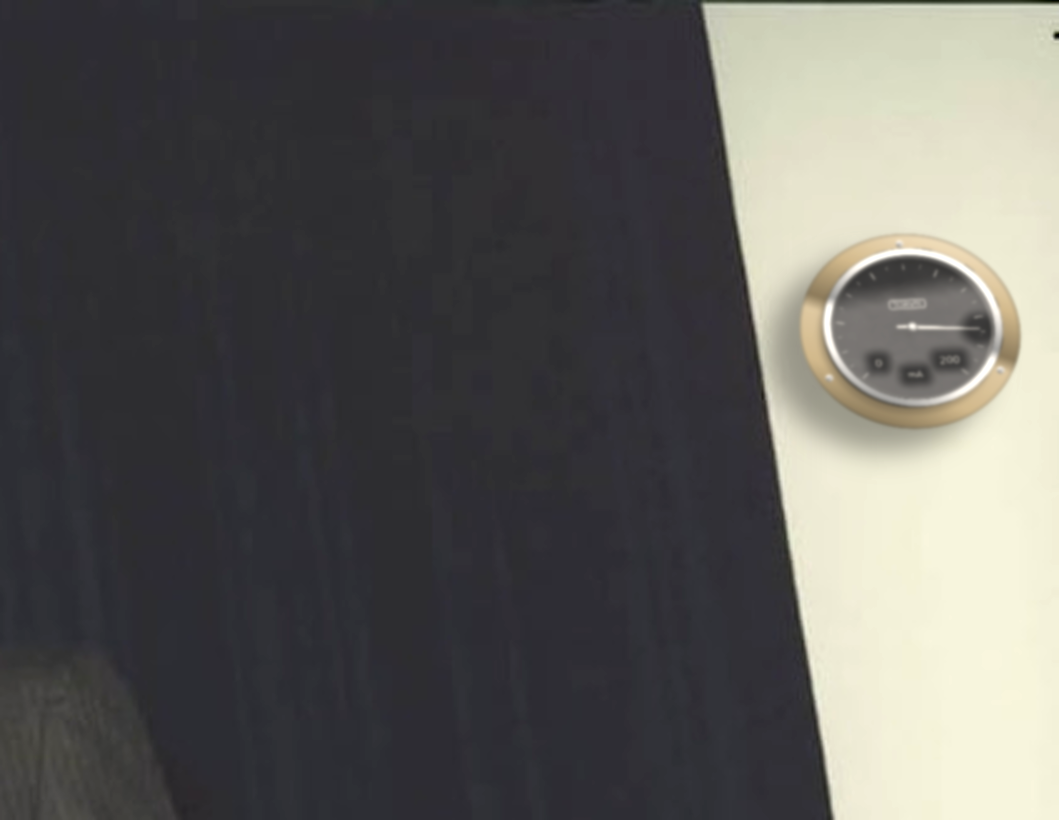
170 mA
